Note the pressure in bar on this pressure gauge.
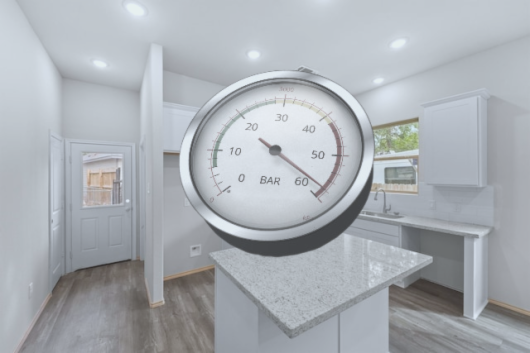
58 bar
